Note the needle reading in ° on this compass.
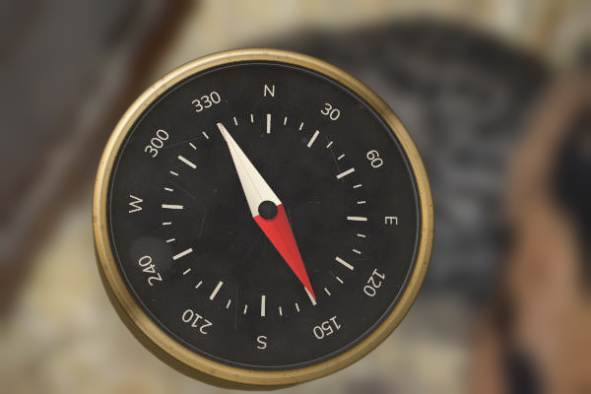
150 °
